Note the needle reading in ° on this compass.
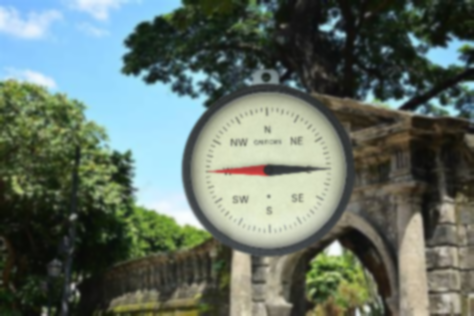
270 °
